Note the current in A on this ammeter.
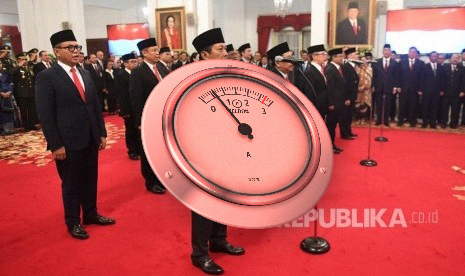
0.5 A
